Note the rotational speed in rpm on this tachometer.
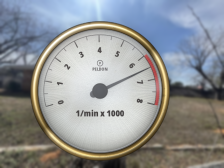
6500 rpm
